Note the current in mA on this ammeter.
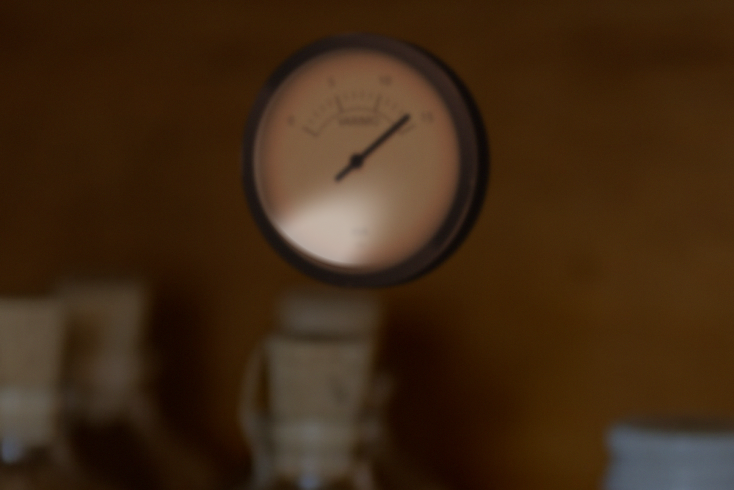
14 mA
